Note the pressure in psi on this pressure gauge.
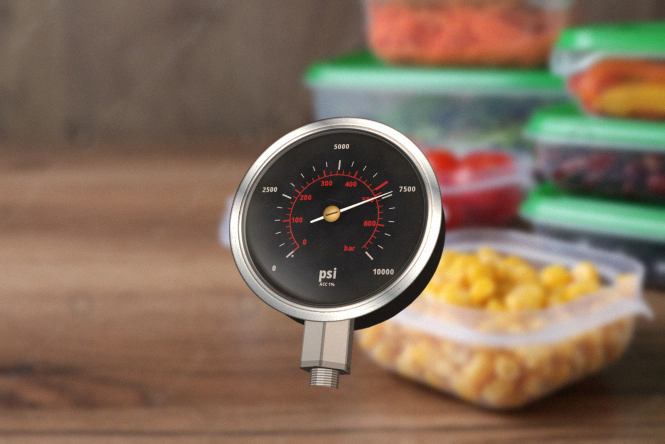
7500 psi
